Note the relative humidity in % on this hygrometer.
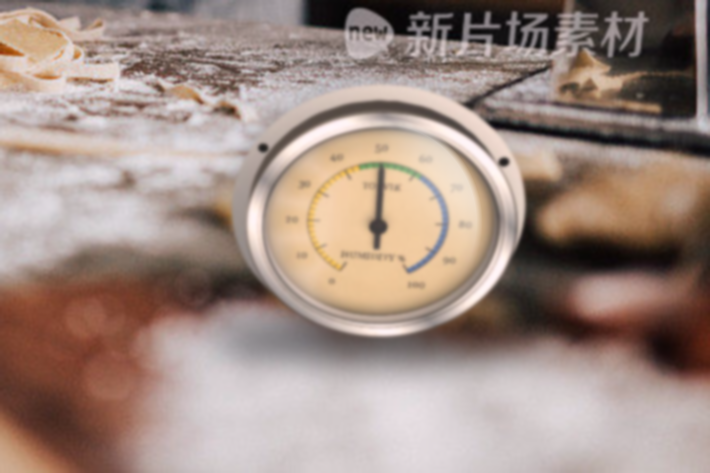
50 %
